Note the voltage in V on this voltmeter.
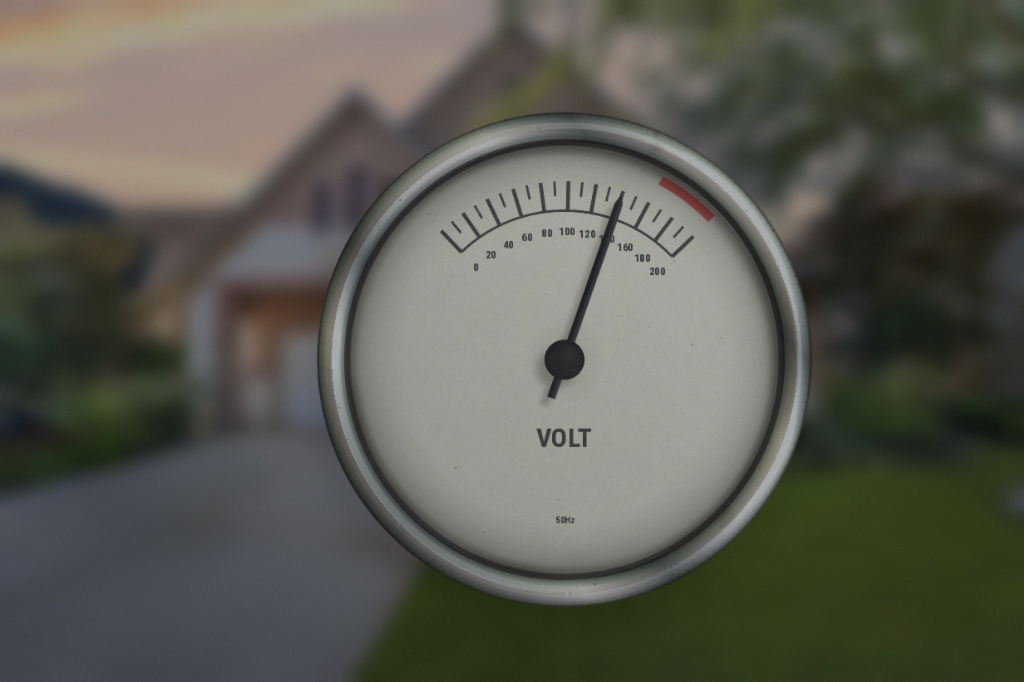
140 V
